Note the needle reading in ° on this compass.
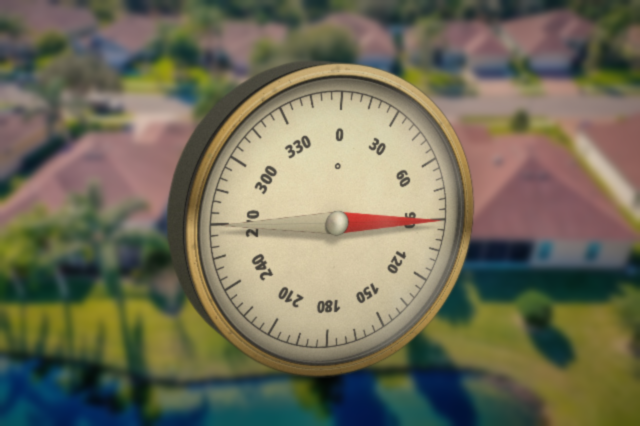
90 °
